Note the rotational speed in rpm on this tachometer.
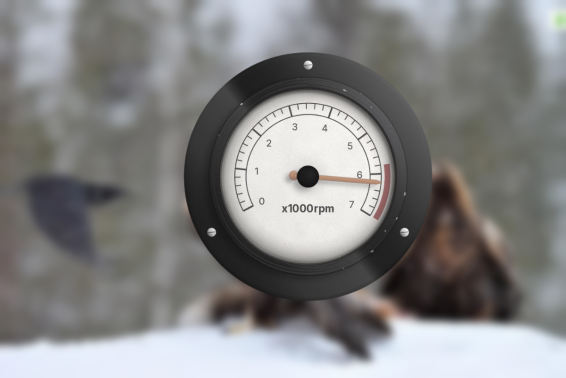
6200 rpm
